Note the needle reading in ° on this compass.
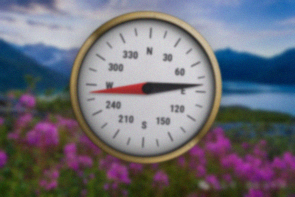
262.5 °
